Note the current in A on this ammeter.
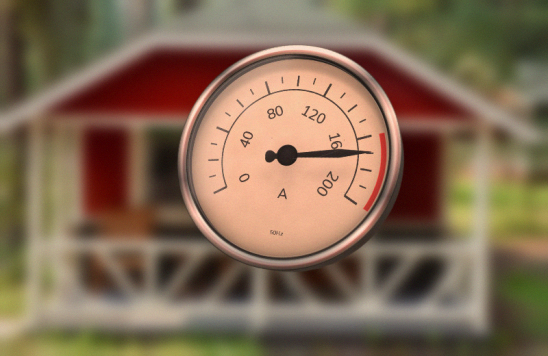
170 A
